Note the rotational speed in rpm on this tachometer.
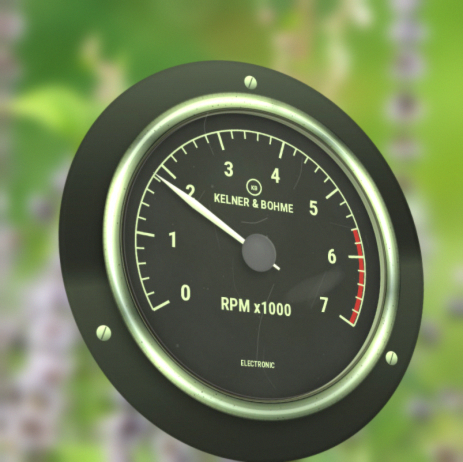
1800 rpm
